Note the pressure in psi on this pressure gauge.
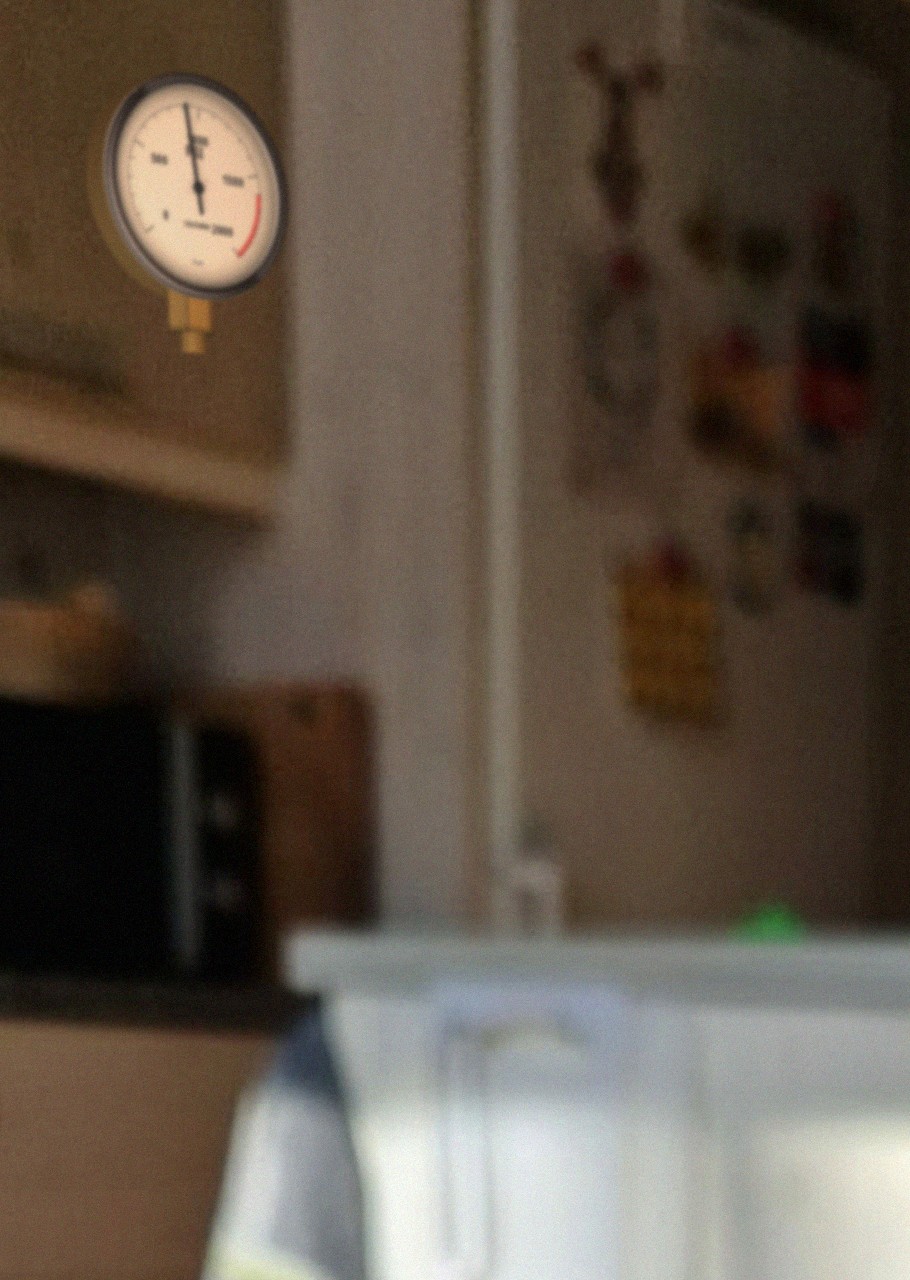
900 psi
